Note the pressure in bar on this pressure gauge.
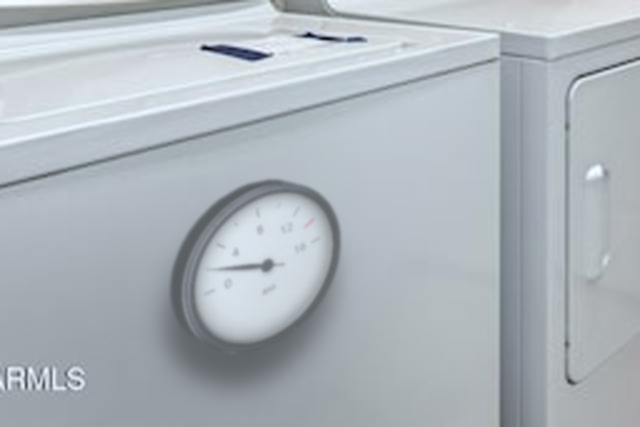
2 bar
